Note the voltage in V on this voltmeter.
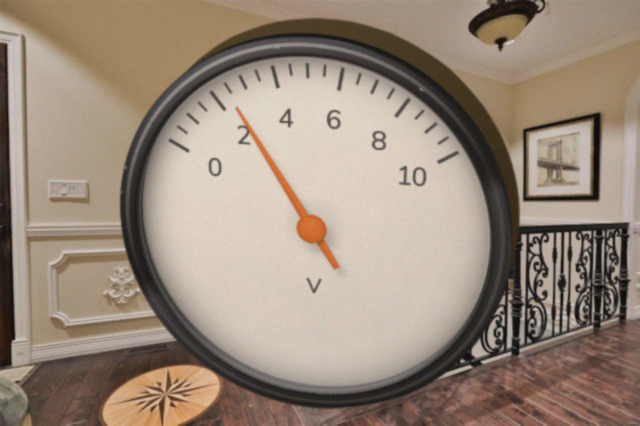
2.5 V
